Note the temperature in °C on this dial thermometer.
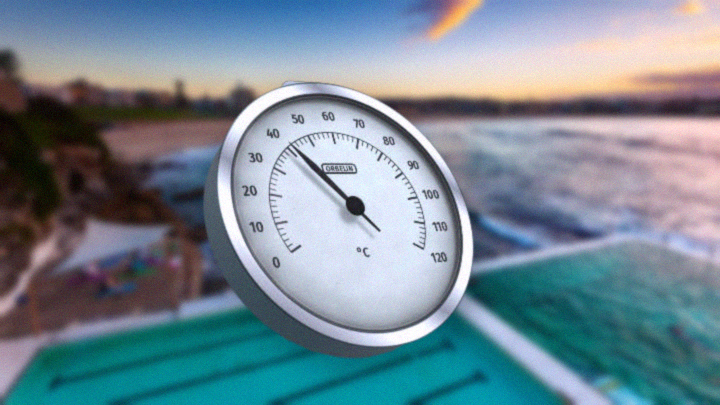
40 °C
